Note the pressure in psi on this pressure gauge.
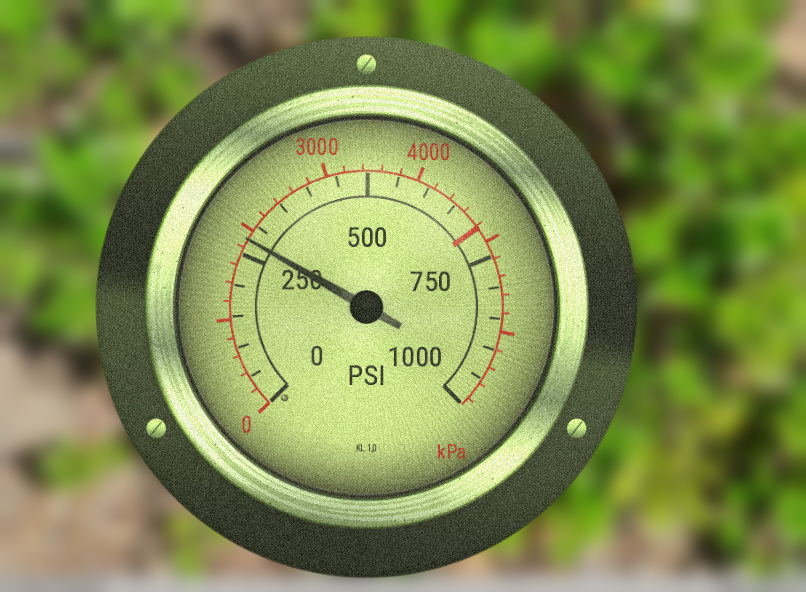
275 psi
